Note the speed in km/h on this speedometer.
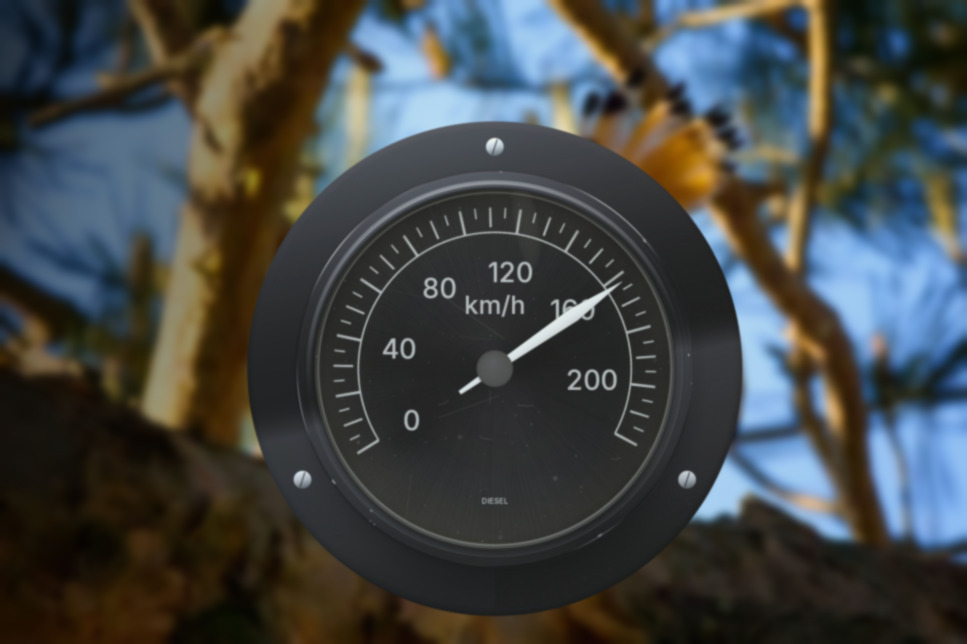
162.5 km/h
